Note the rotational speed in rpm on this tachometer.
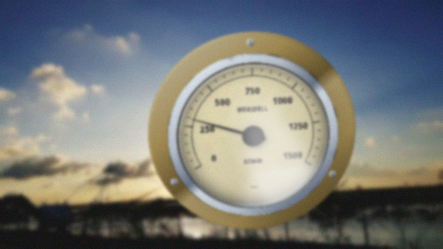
300 rpm
